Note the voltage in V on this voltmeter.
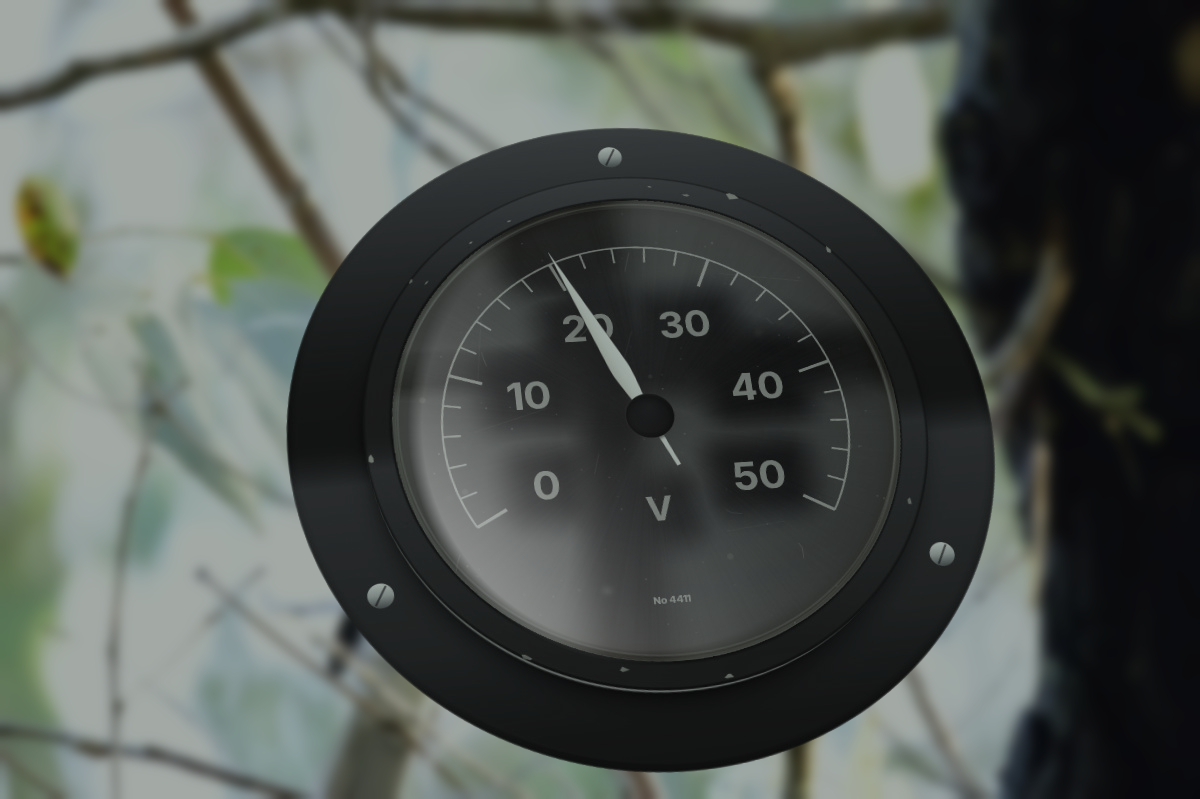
20 V
